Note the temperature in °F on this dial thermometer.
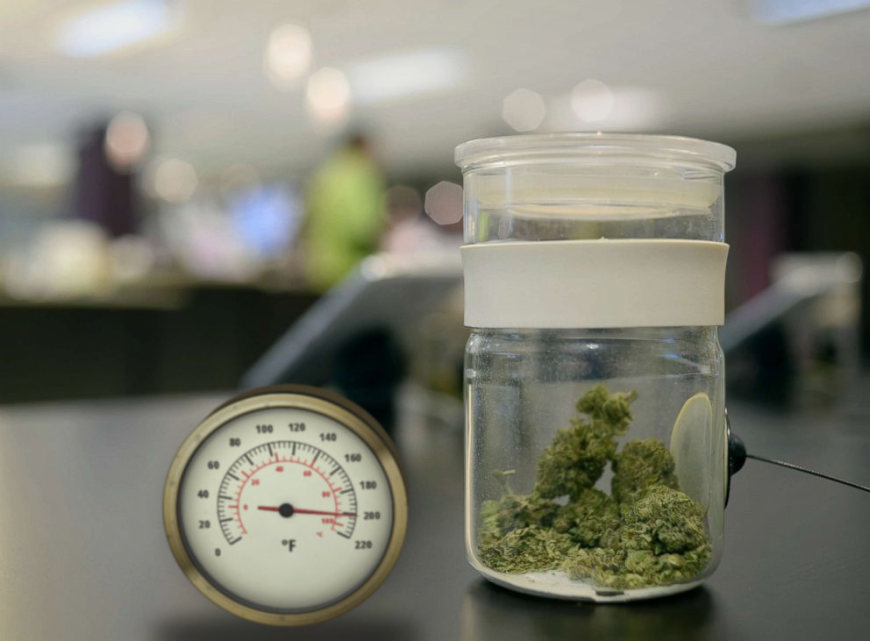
200 °F
